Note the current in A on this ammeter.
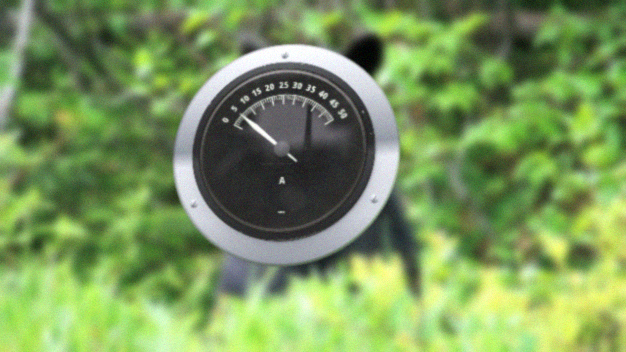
5 A
